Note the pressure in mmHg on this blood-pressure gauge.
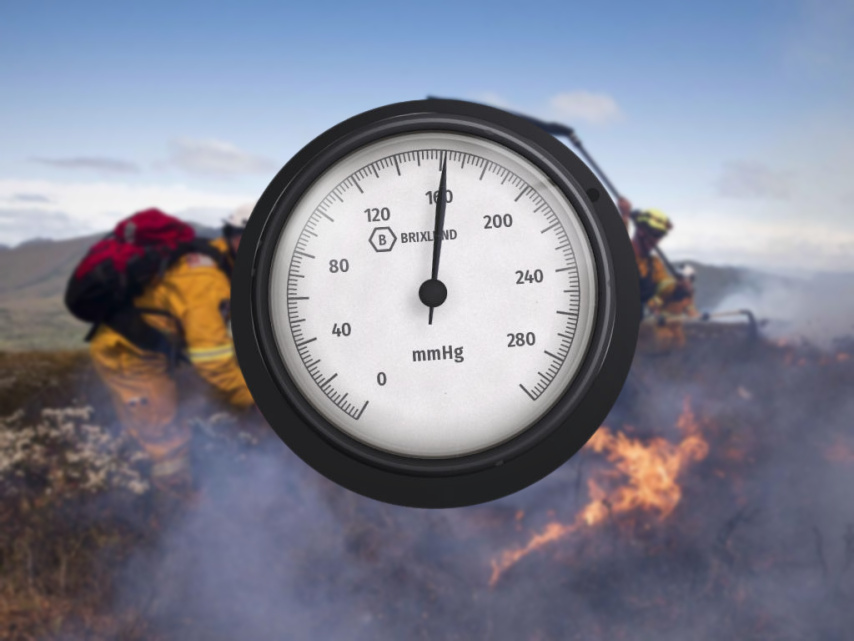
162 mmHg
